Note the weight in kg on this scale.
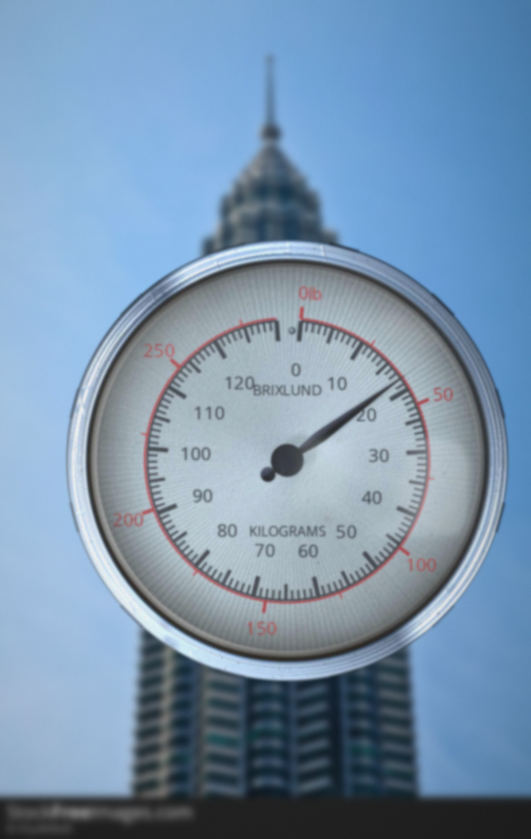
18 kg
